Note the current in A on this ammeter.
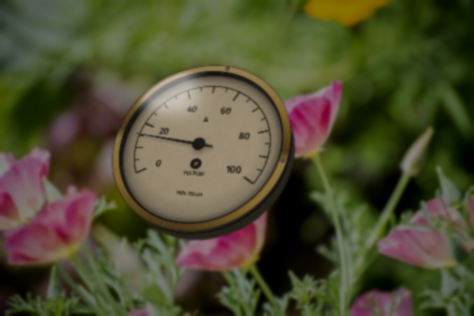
15 A
